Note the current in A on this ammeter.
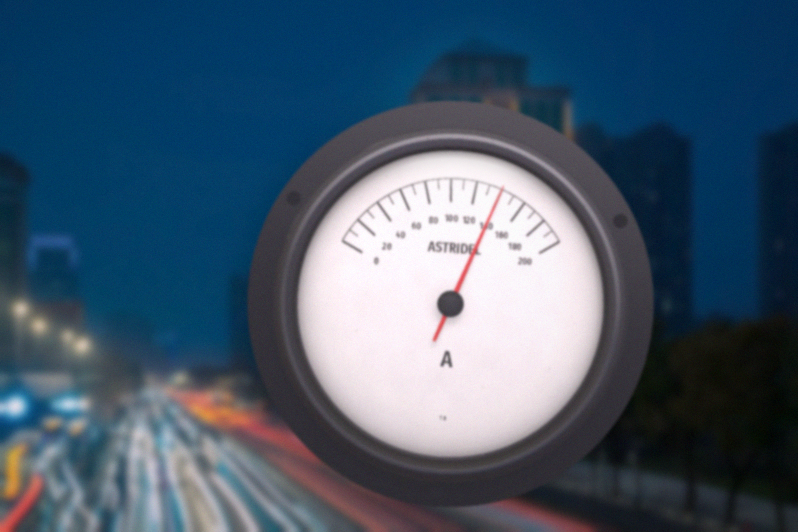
140 A
